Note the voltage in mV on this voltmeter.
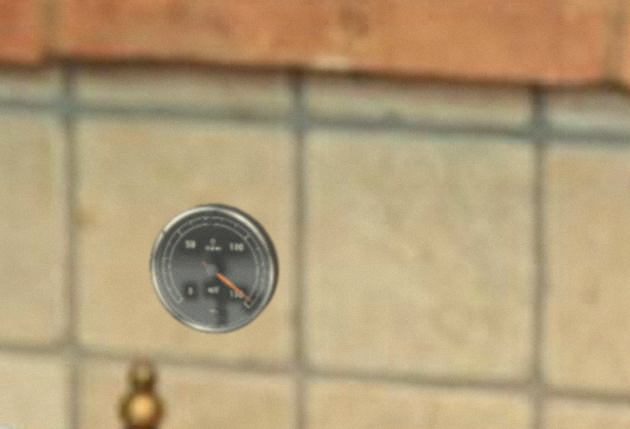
145 mV
